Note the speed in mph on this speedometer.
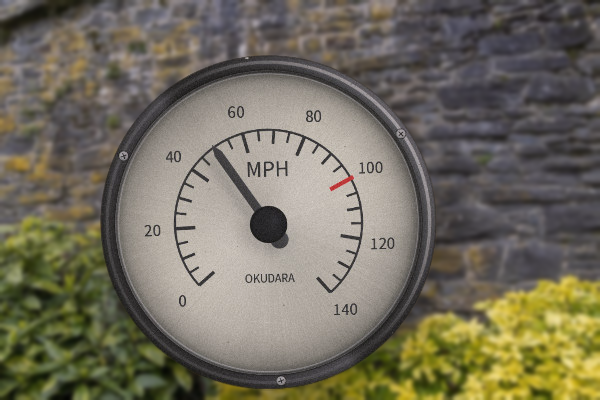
50 mph
